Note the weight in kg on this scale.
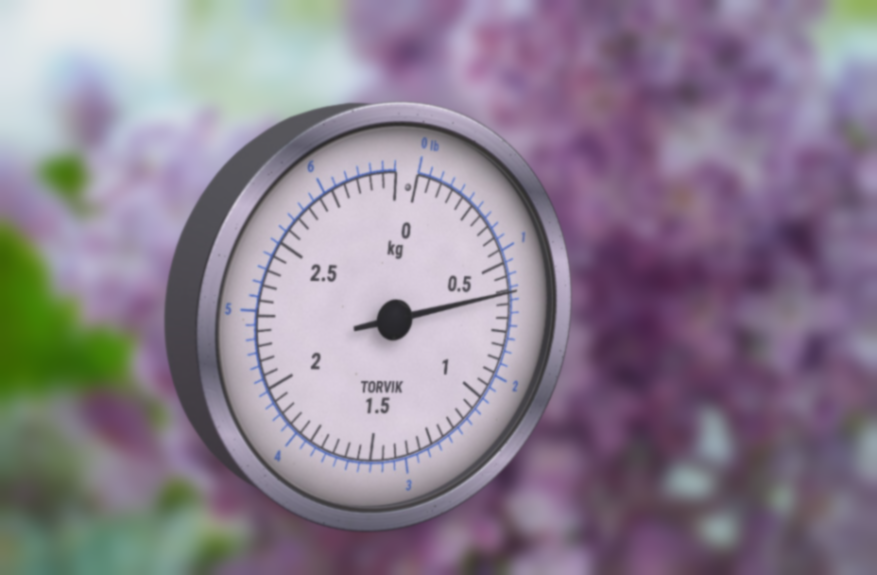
0.6 kg
